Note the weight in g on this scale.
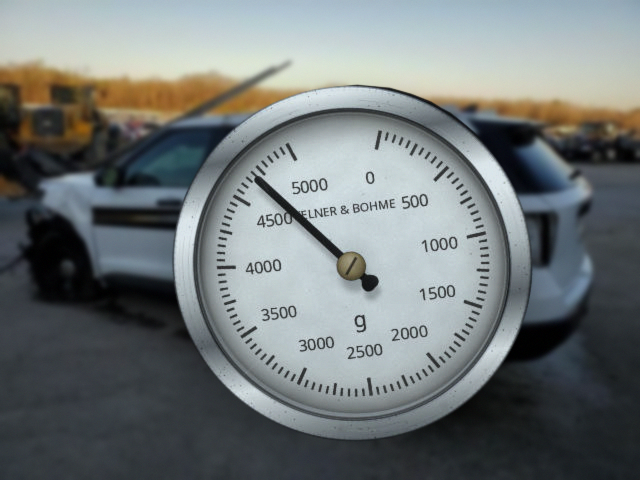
4700 g
